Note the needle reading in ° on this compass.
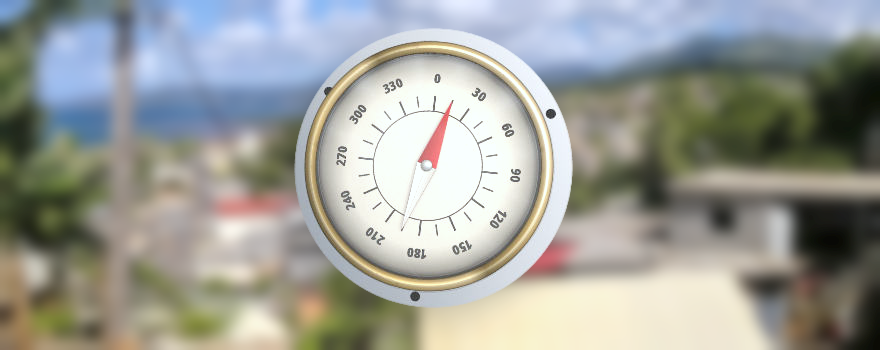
15 °
